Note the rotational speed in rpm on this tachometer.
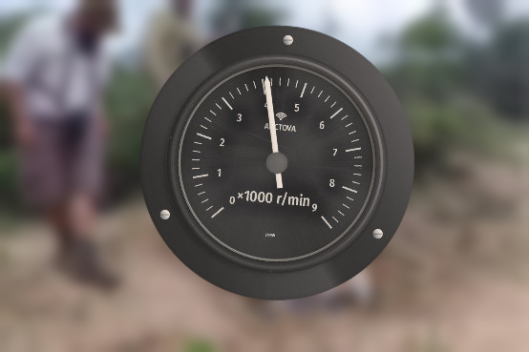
4100 rpm
